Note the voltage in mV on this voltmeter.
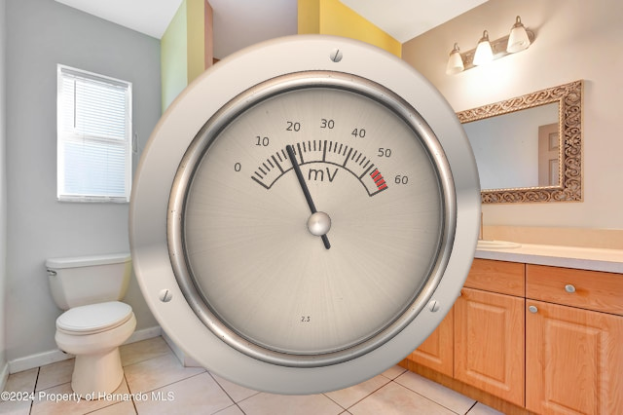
16 mV
